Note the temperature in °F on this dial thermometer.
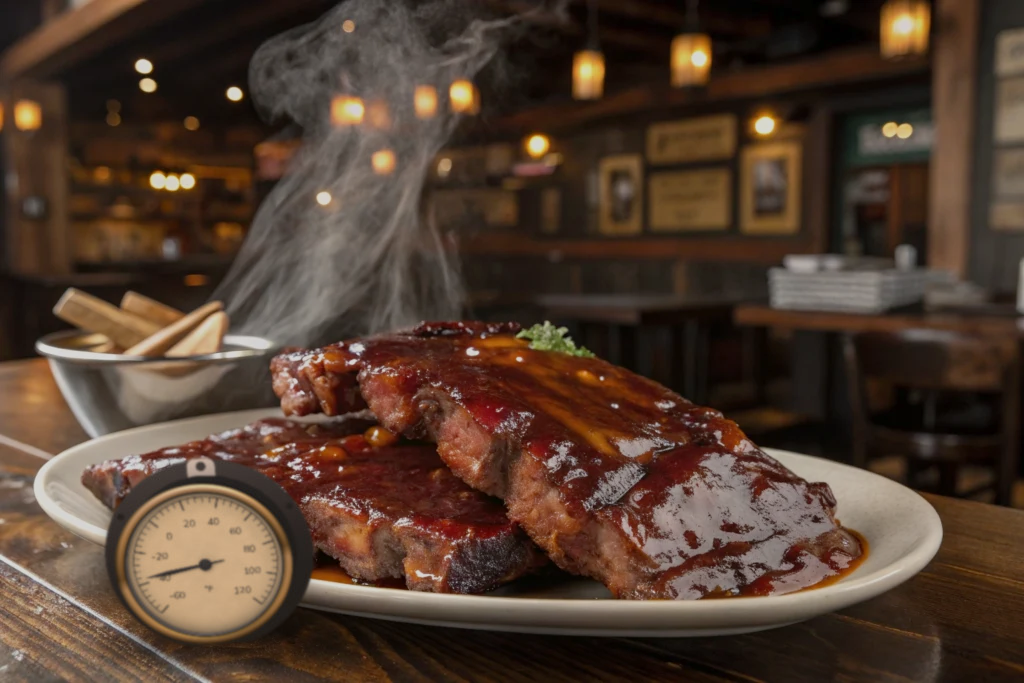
-36 °F
